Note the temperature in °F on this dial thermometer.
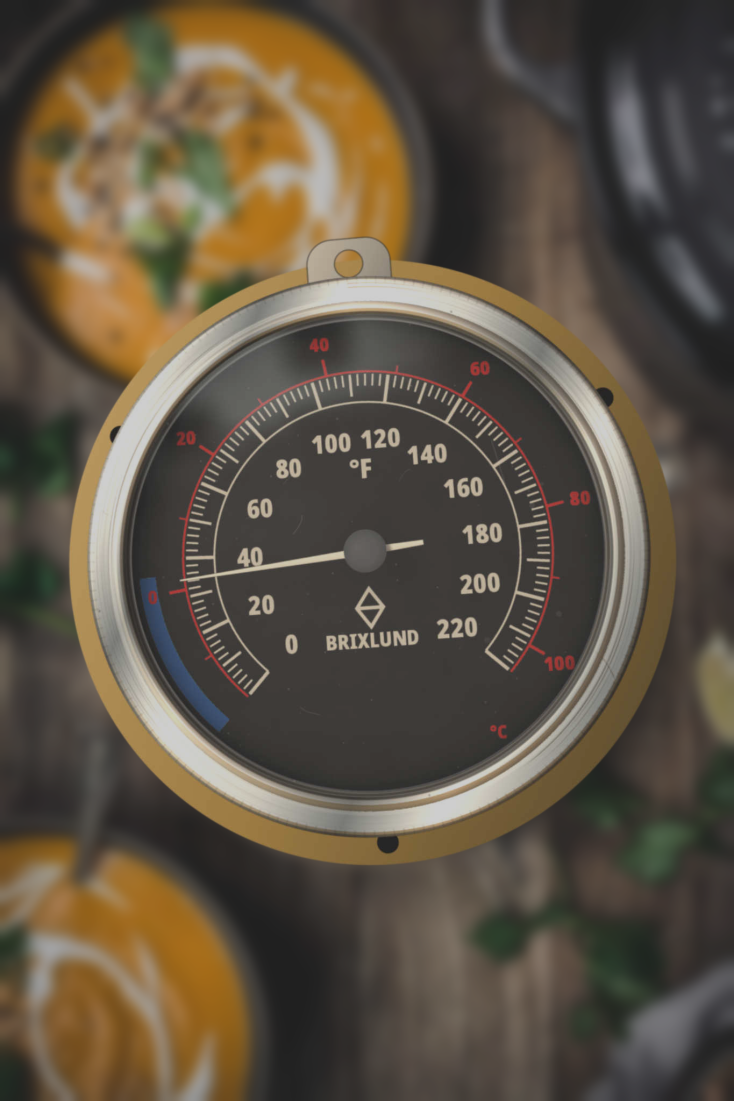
34 °F
